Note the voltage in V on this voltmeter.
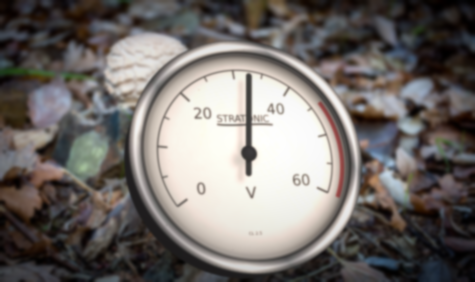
32.5 V
